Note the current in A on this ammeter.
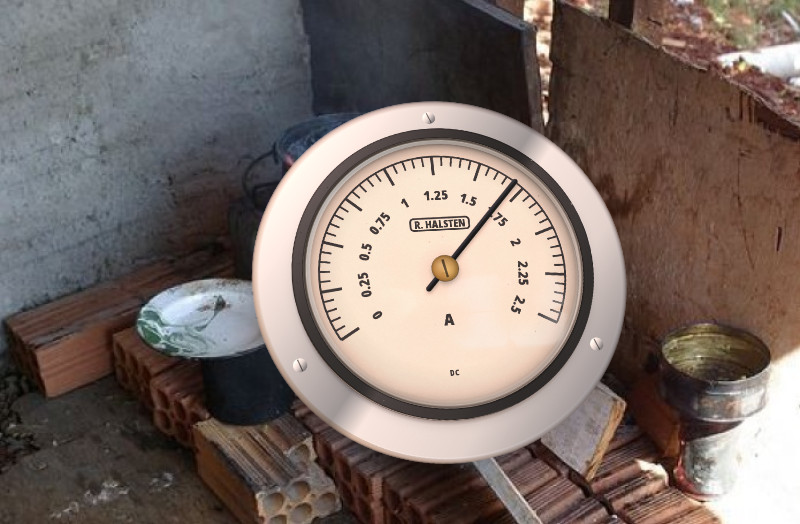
1.7 A
